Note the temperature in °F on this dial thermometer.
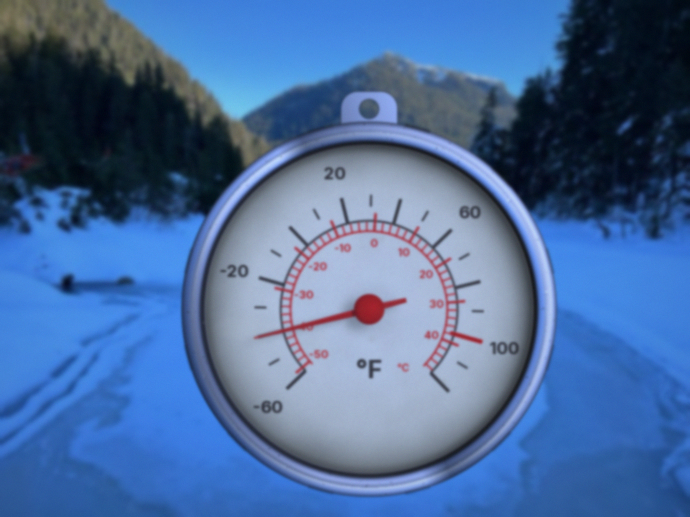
-40 °F
